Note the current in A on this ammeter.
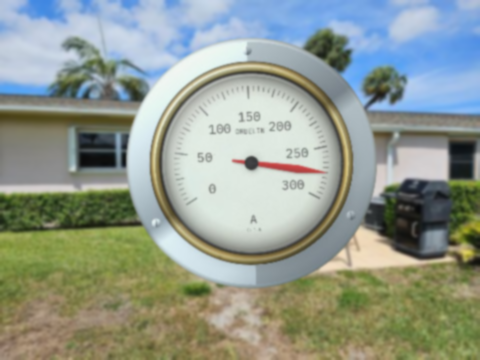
275 A
